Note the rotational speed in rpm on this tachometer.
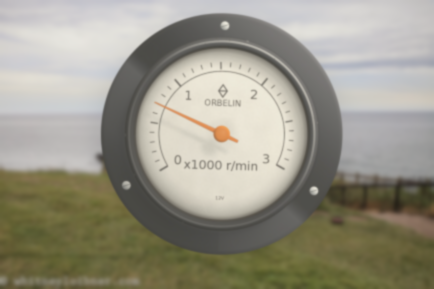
700 rpm
